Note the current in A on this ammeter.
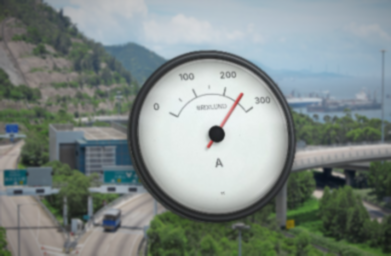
250 A
